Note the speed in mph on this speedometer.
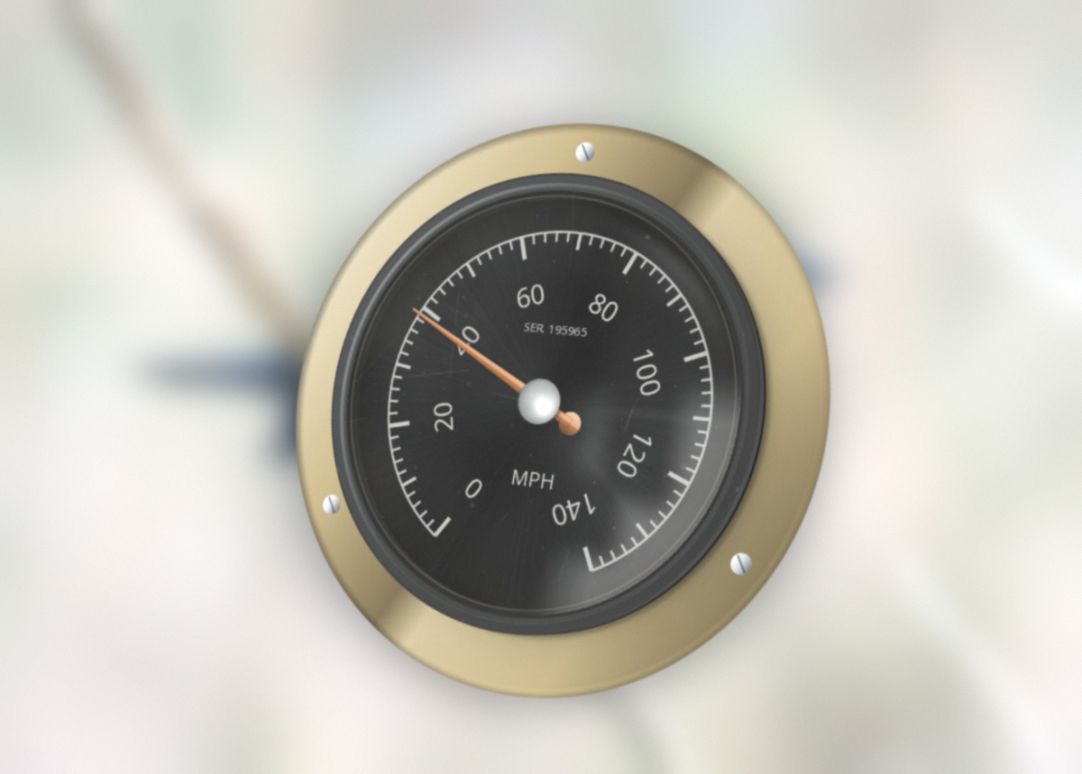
39 mph
